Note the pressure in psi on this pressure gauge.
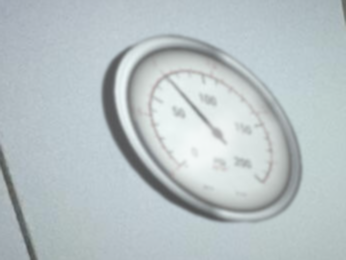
70 psi
